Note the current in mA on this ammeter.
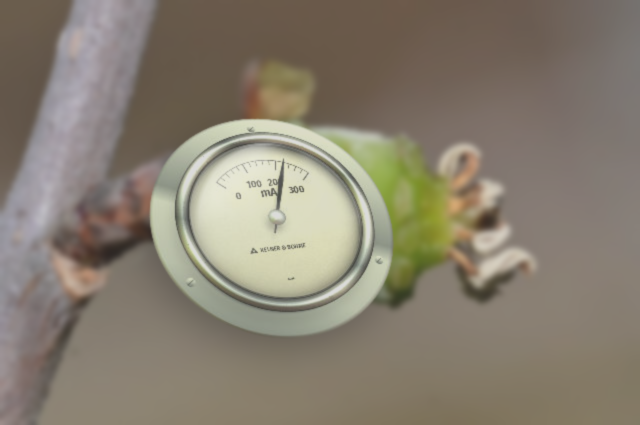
220 mA
